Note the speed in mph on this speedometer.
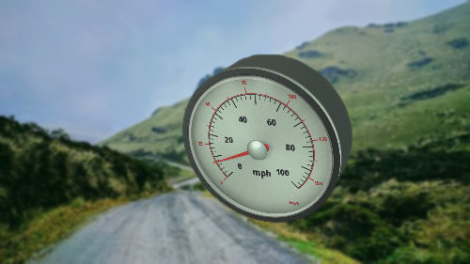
8 mph
